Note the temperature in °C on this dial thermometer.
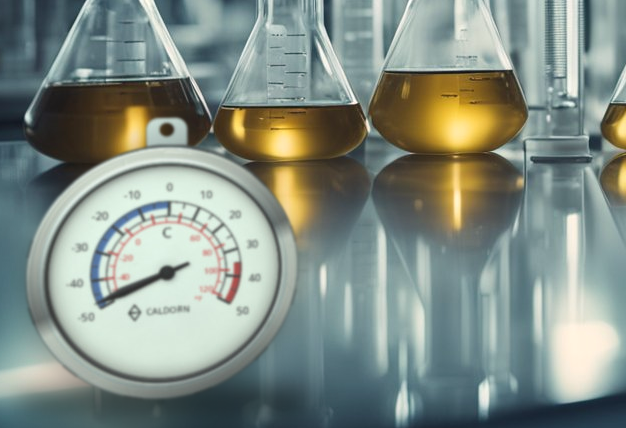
-47.5 °C
